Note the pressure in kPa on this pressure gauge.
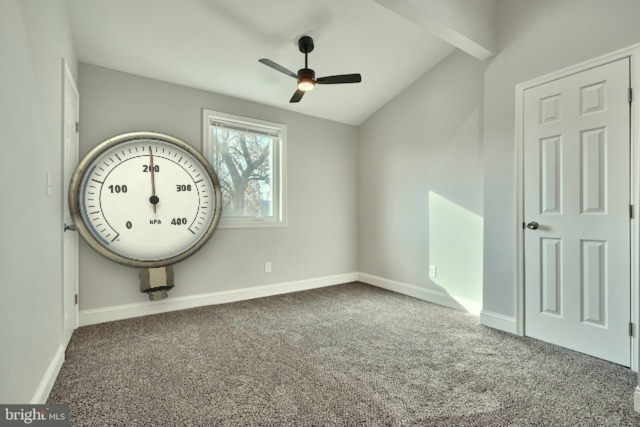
200 kPa
